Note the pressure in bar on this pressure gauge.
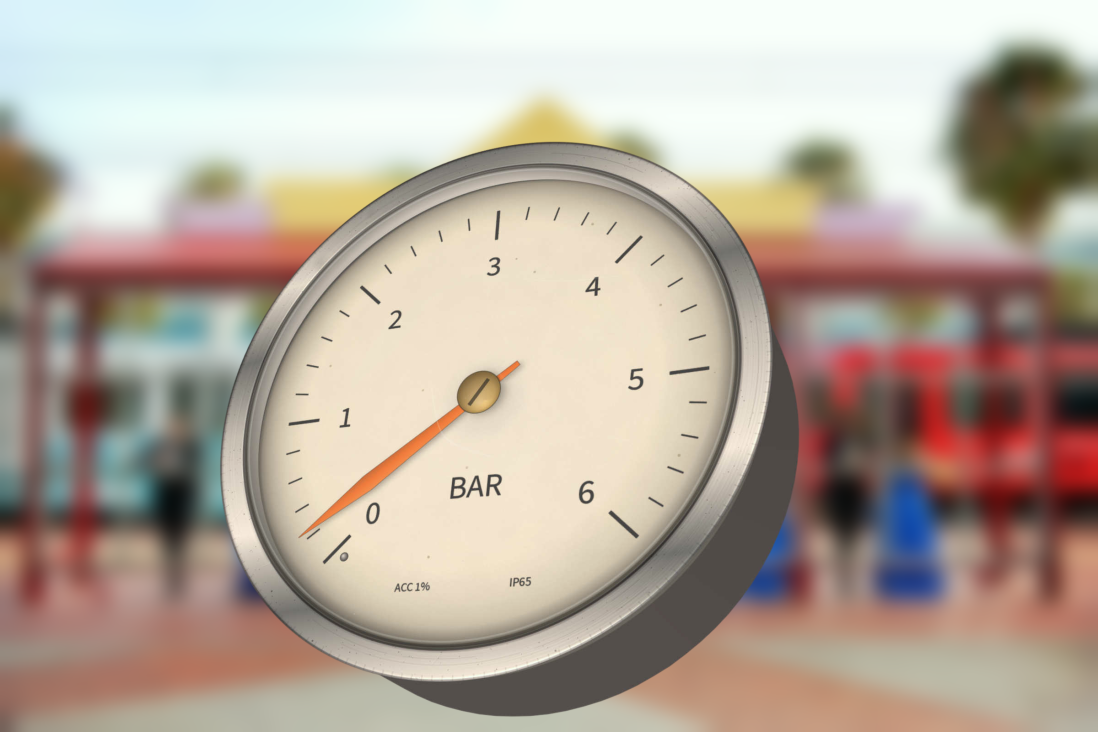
0.2 bar
